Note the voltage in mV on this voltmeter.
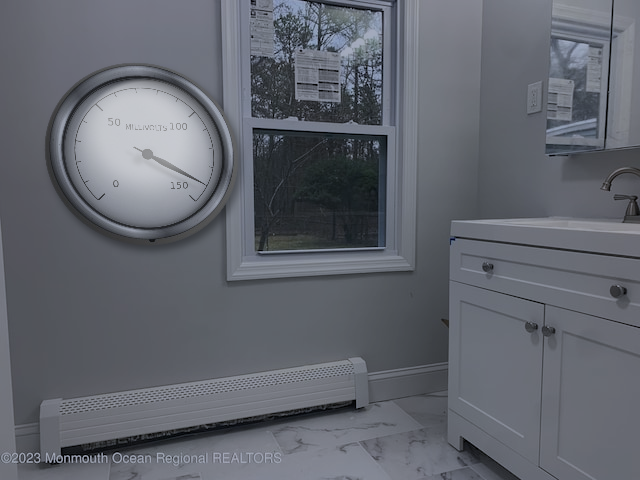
140 mV
